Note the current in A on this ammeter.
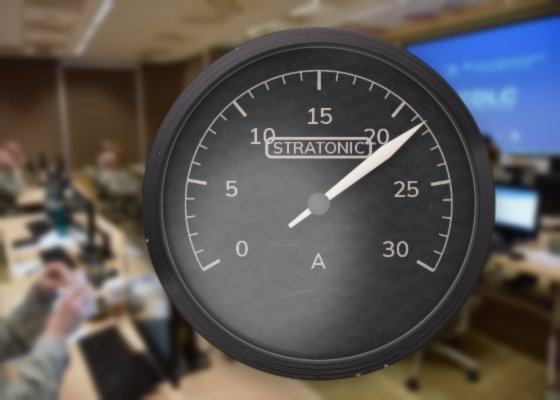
21.5 A
